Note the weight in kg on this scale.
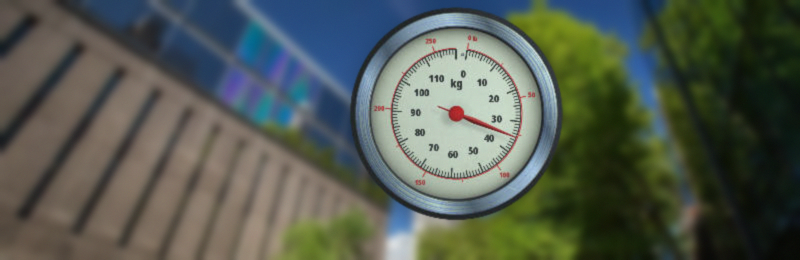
35 kg
